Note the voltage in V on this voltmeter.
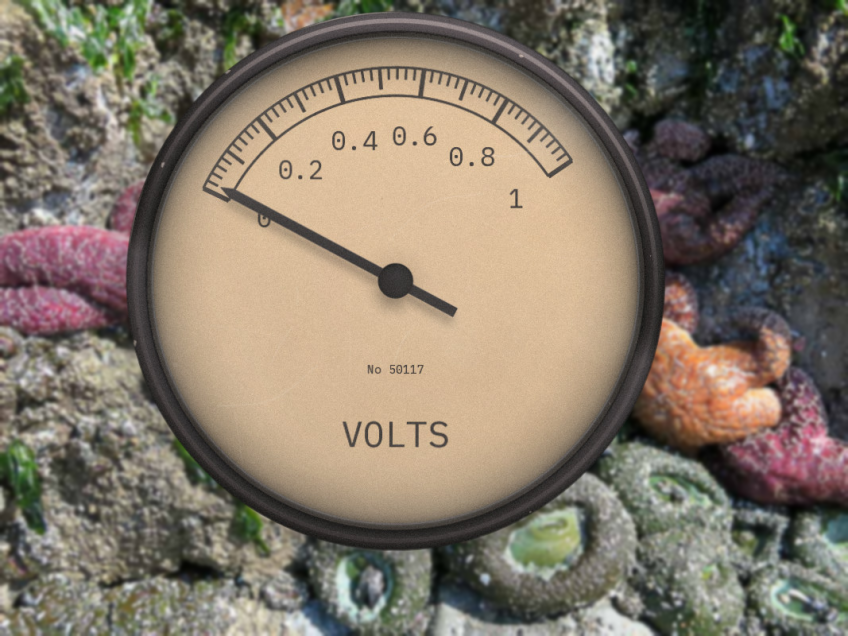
0.02 V
